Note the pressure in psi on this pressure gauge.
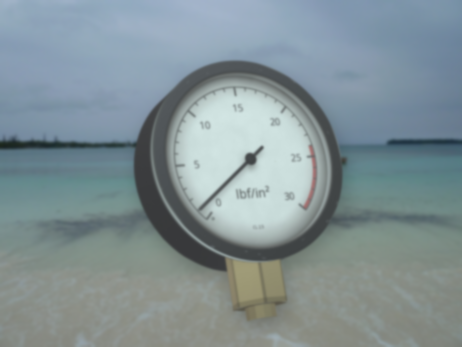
1 psi
